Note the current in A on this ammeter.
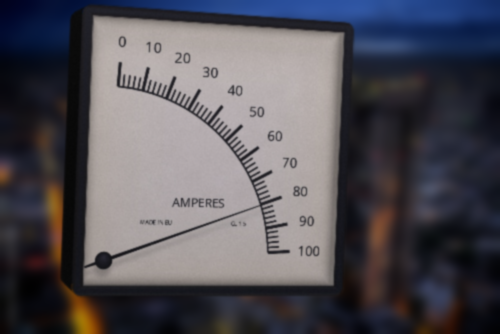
80 A
